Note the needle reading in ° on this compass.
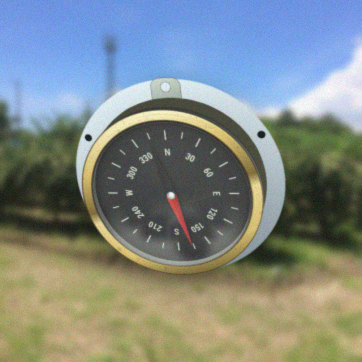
165 °
